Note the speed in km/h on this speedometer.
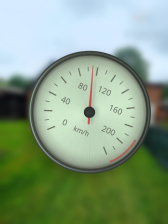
95 km/h
